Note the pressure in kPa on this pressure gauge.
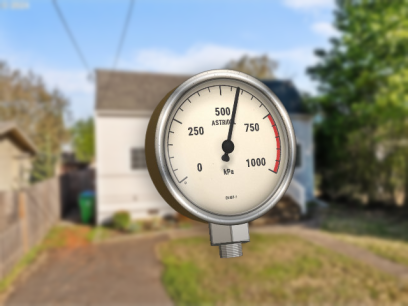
575 kPa
